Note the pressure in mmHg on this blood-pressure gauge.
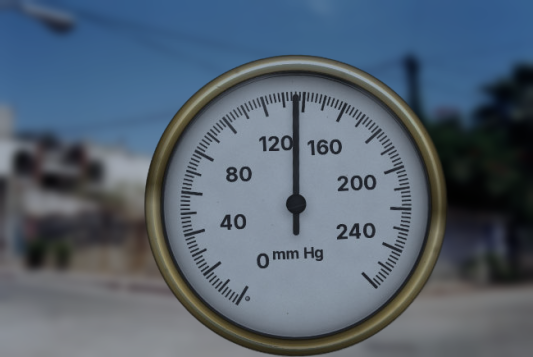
136 mmHg
